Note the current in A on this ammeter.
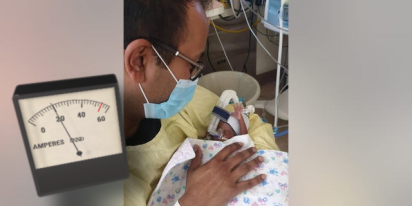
20 A
